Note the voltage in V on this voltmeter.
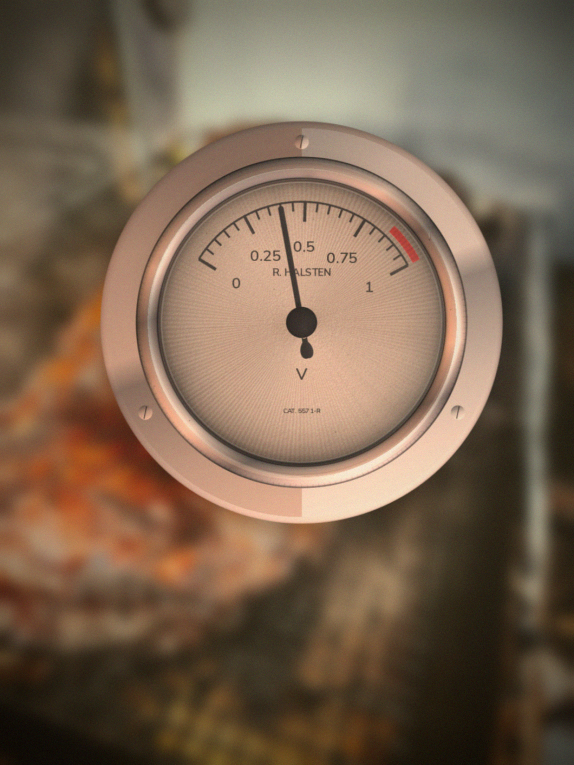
0.4 V
